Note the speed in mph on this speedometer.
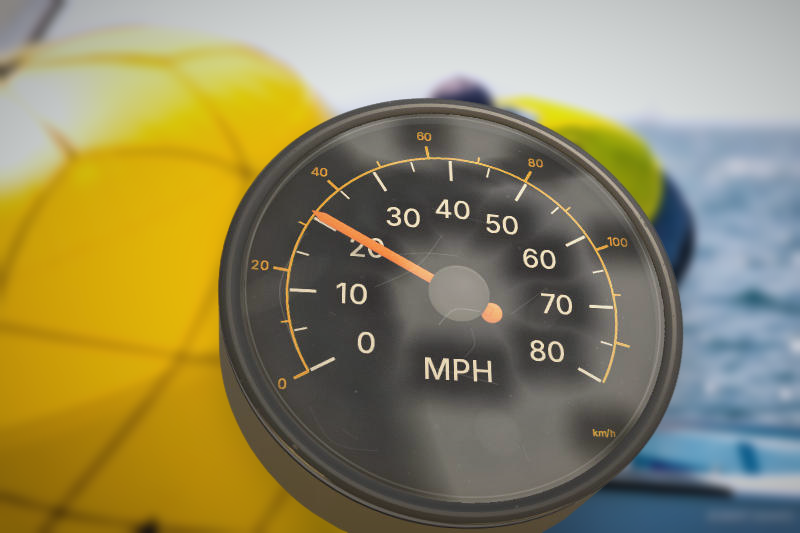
20 mph
